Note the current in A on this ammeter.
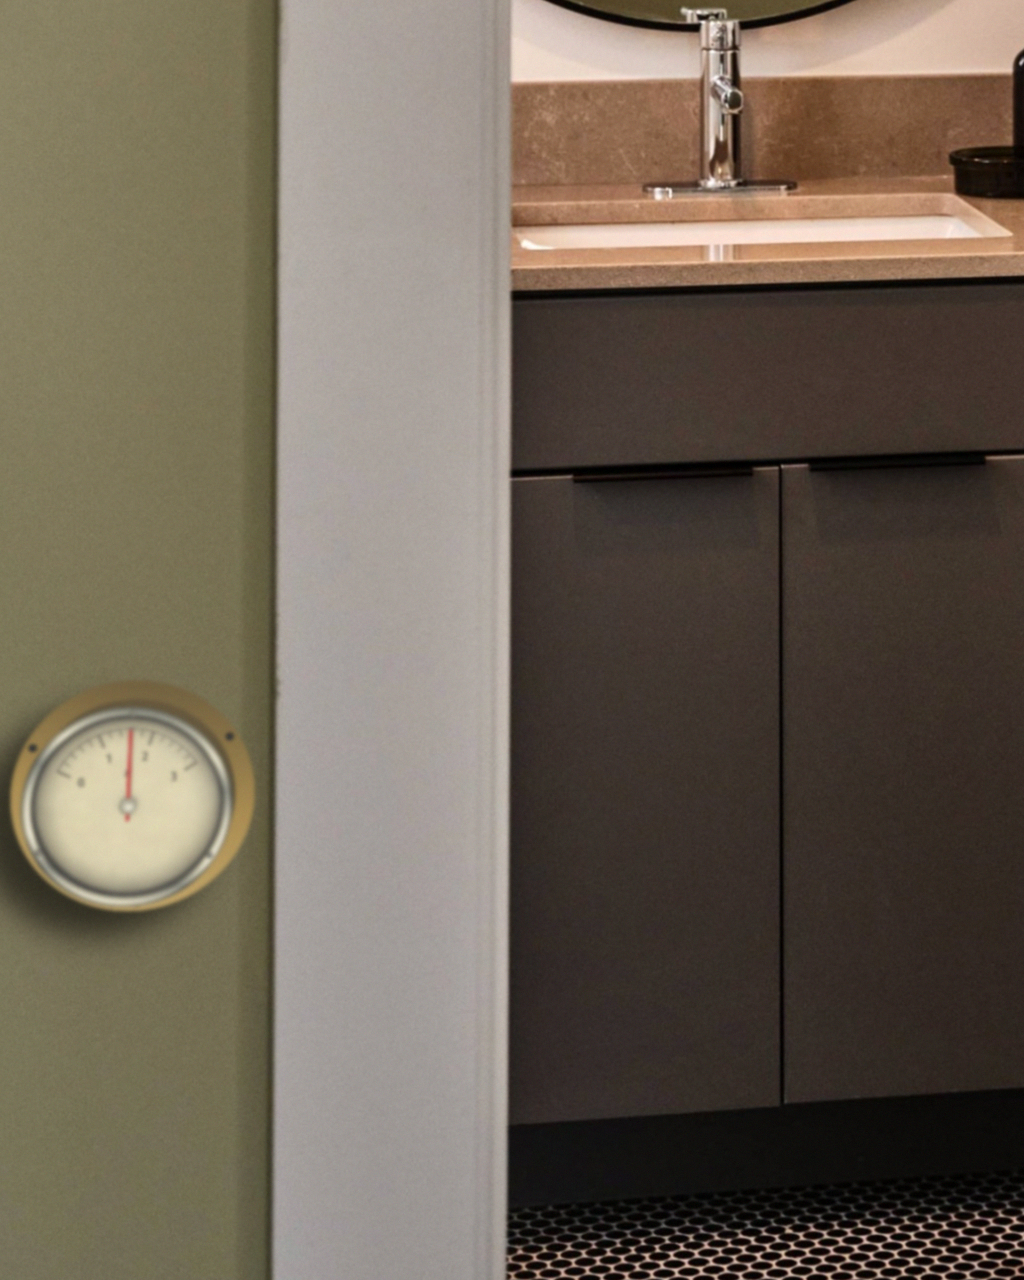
1.6 A
